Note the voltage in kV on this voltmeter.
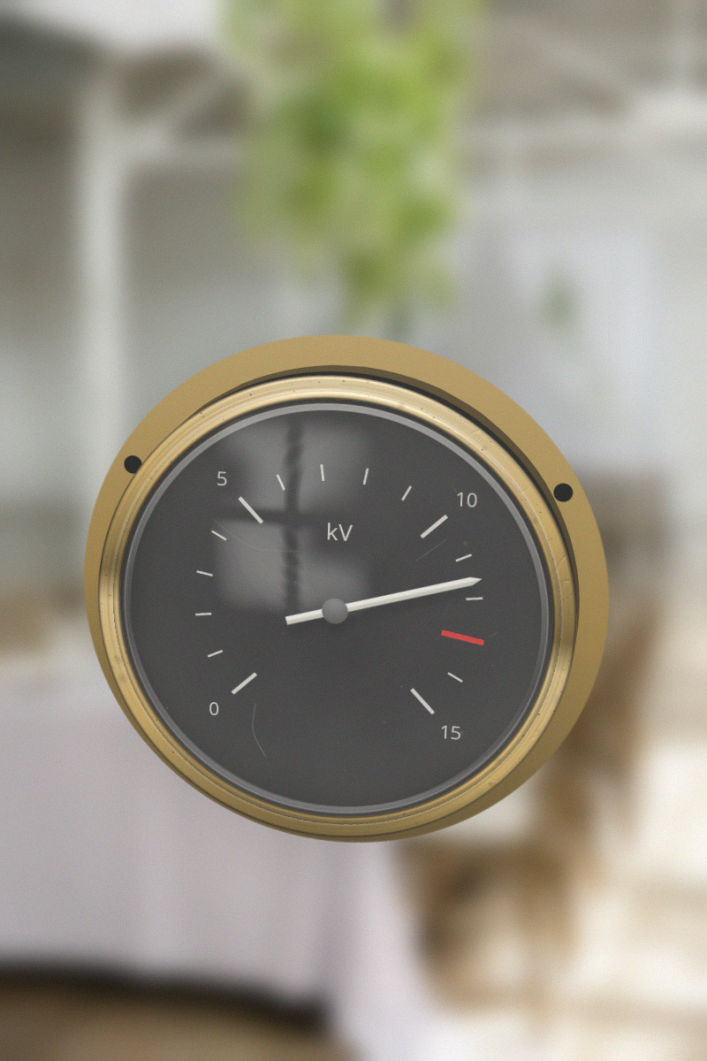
11.5 kV
